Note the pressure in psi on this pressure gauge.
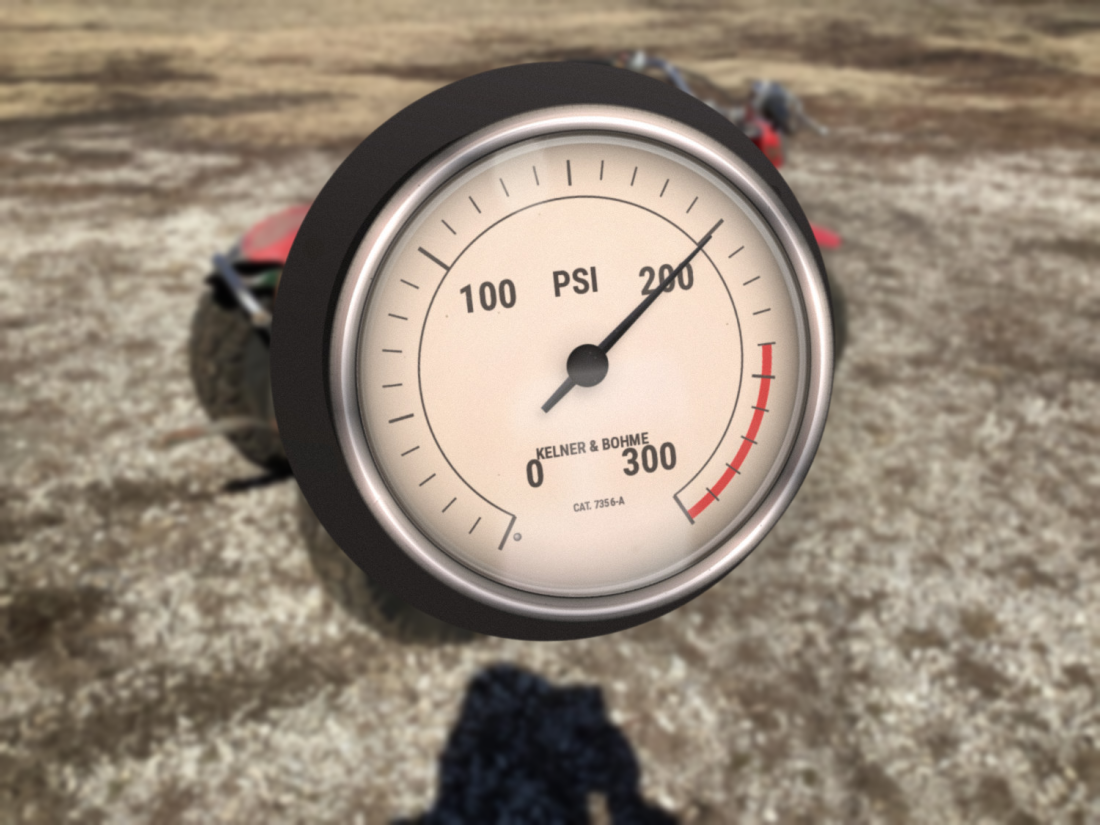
200 psi
